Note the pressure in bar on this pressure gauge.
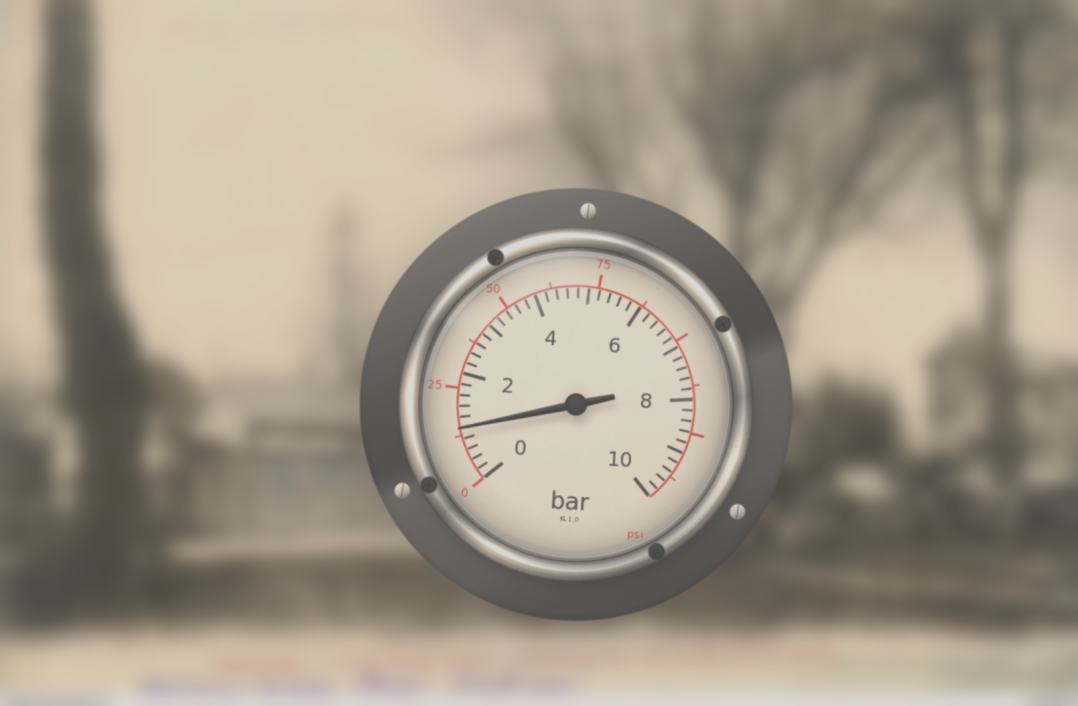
1 bar
